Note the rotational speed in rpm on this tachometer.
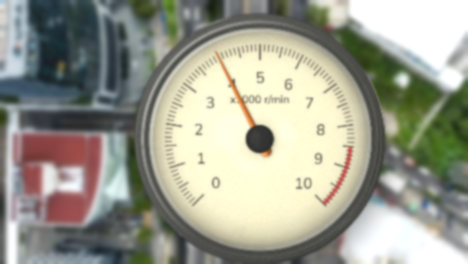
4000 rpm
